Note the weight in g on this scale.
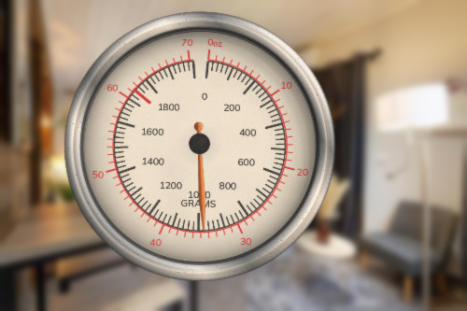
980 g
